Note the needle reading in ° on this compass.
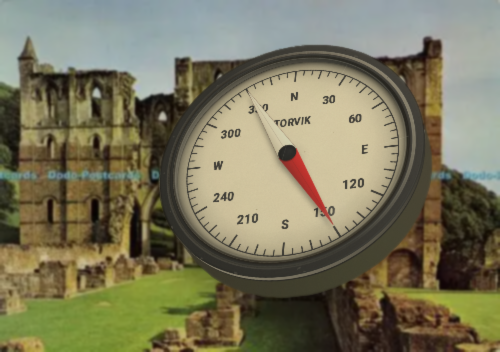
150 °
